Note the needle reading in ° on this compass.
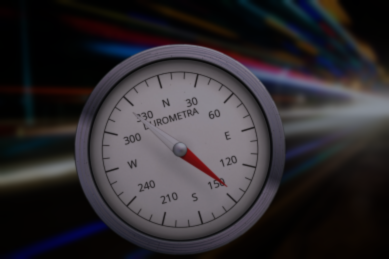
145 °
